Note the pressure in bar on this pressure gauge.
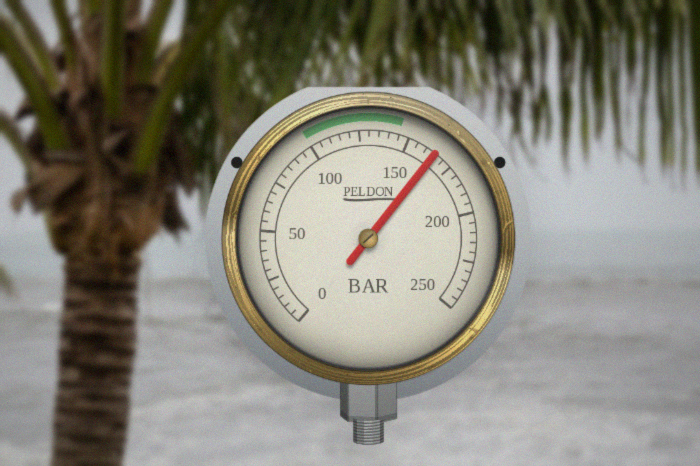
165 bar
